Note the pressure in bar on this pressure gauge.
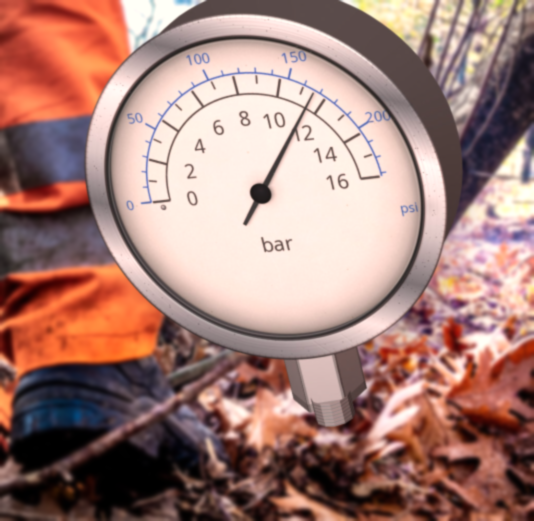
11.5 bar
